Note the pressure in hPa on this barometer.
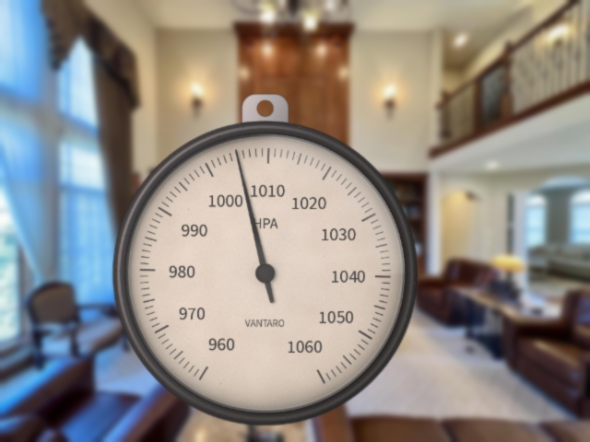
1005 hPa
